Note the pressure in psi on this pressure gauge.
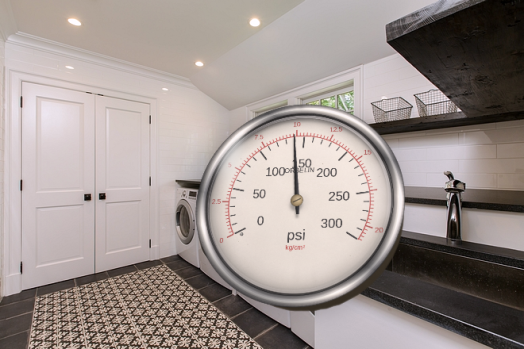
140 psi
